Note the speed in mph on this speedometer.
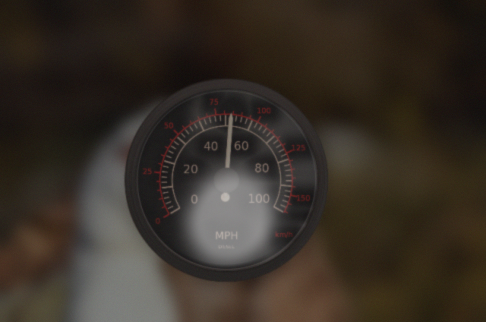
52 mph
